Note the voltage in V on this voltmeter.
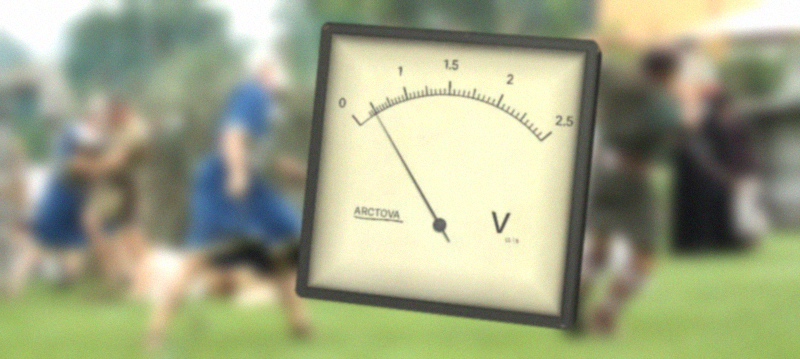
0.5 V
